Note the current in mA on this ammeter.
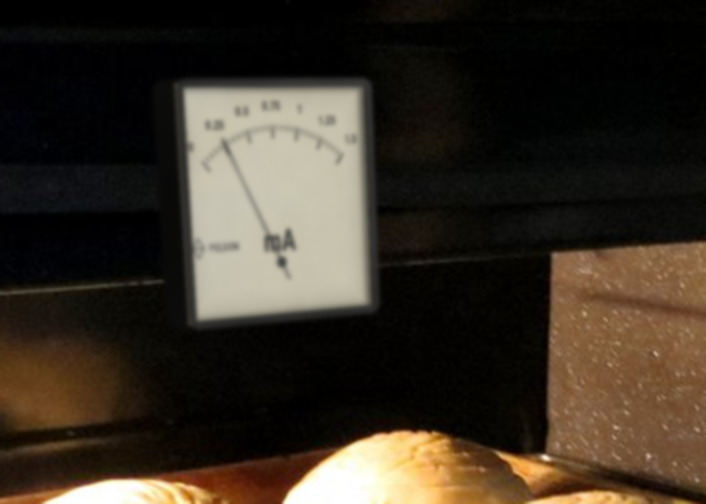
0.25 mA
